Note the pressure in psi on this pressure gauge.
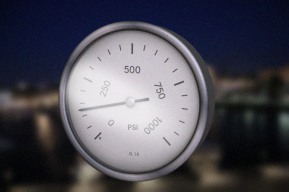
125 psi
